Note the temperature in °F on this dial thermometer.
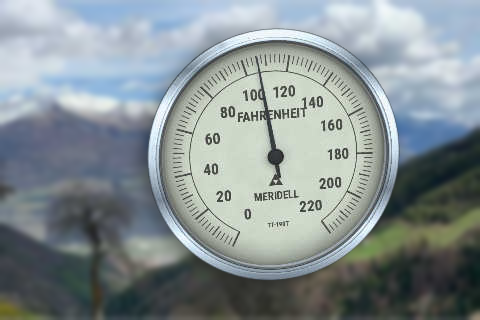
106 °F
